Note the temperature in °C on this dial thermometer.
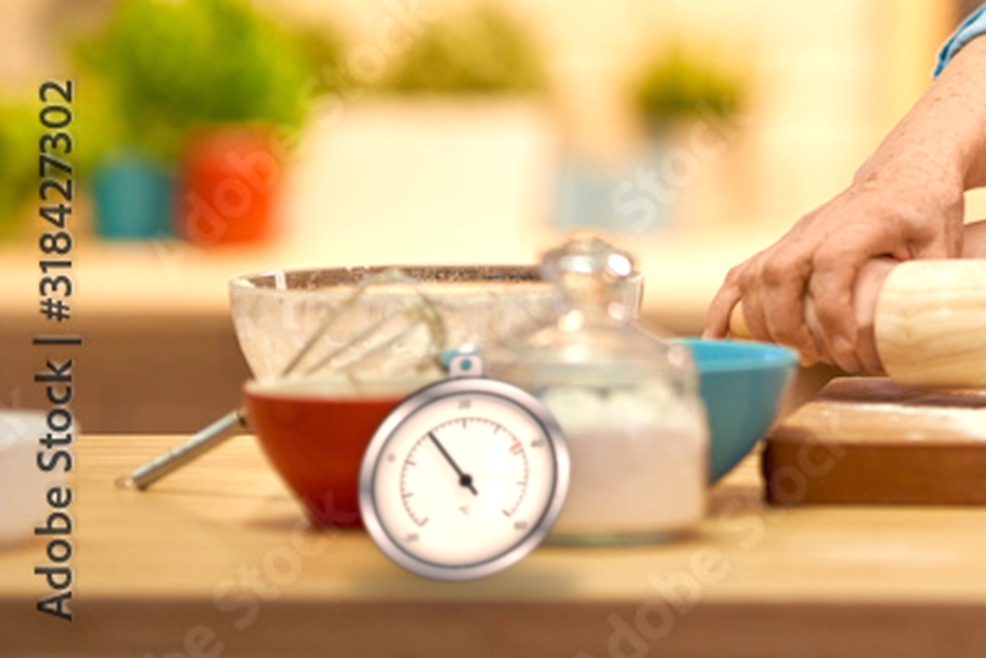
10 °C
